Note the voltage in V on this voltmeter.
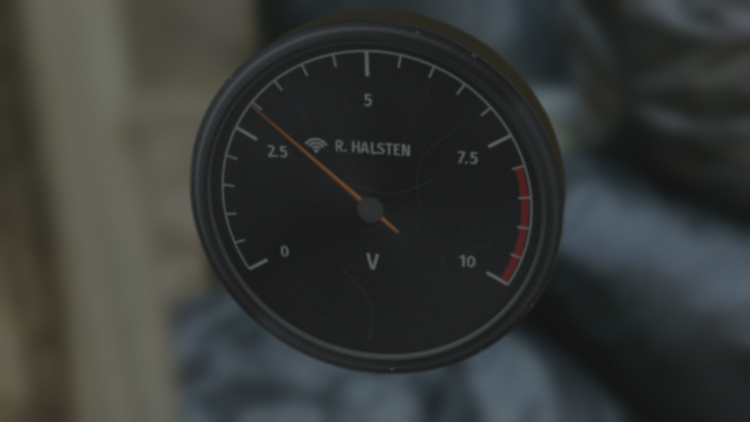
3 V
